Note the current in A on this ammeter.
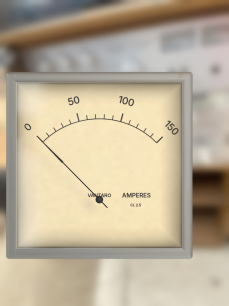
0 A
